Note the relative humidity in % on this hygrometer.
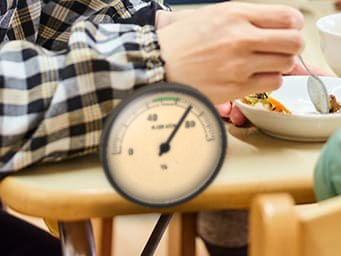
70 %
